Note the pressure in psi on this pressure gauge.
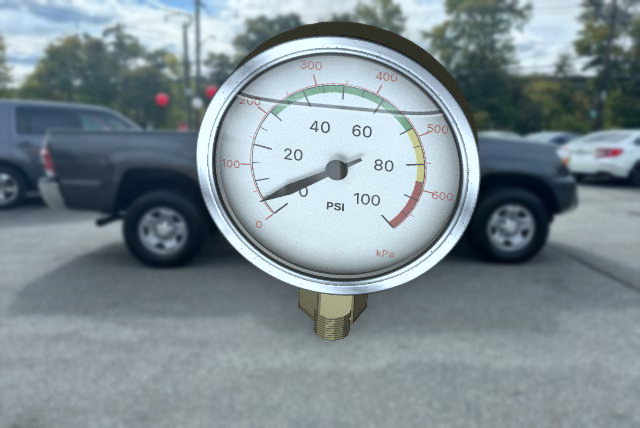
5 psi
